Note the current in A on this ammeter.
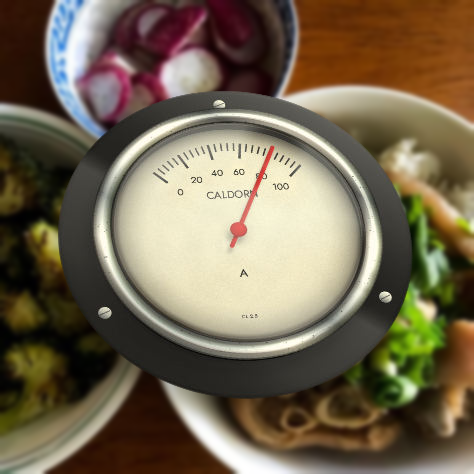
80 A
